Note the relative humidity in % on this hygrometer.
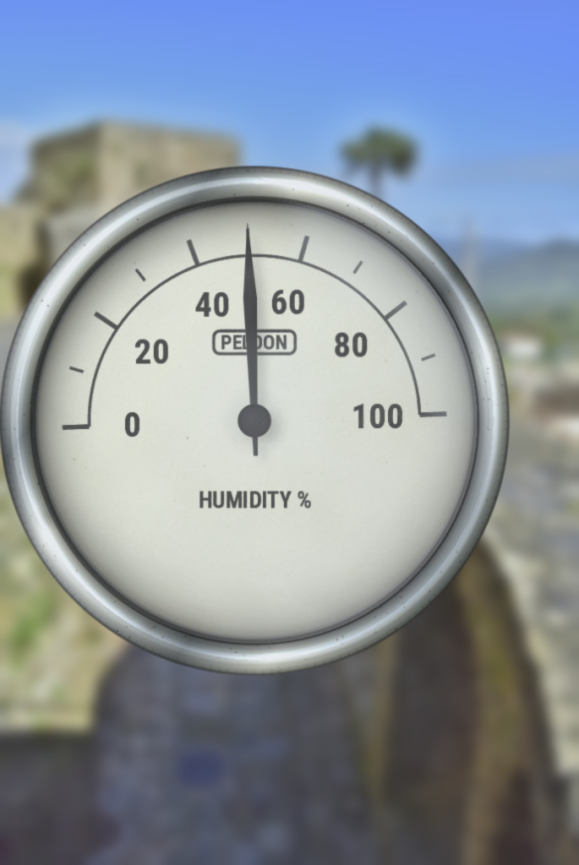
50 %
